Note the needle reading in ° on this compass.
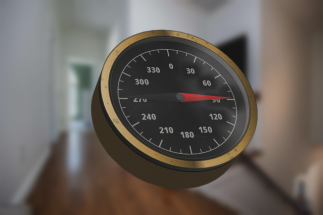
90 °
